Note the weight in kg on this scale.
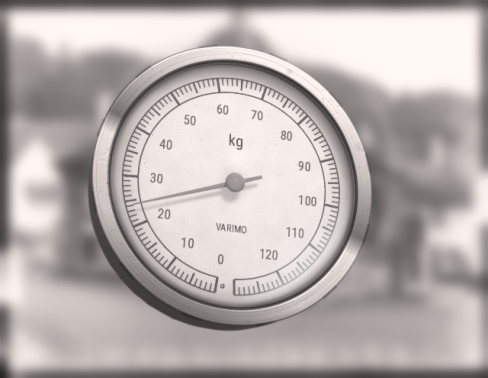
24 kg
